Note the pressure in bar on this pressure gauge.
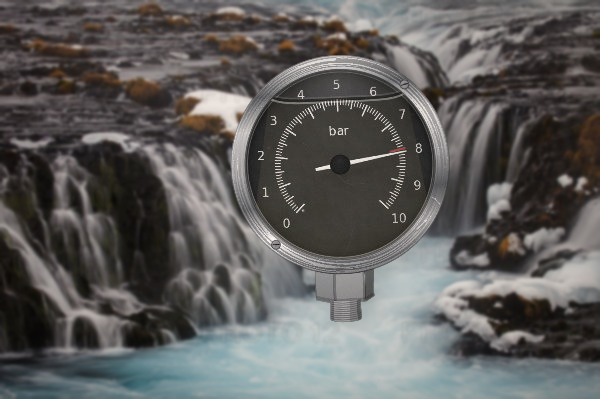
8 bar
